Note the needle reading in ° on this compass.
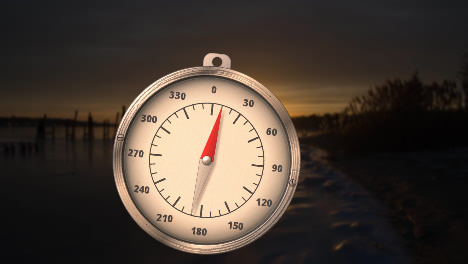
10 °
